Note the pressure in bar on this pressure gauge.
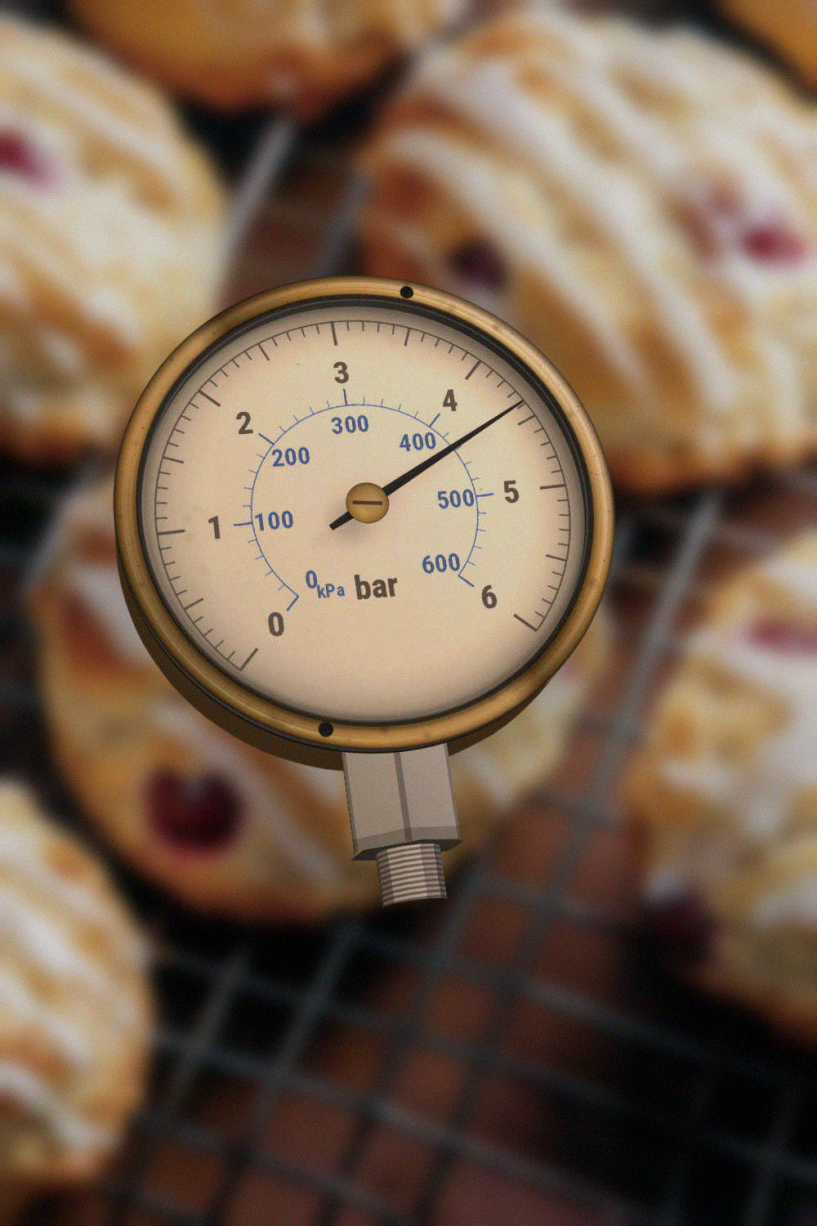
4.4 bar
